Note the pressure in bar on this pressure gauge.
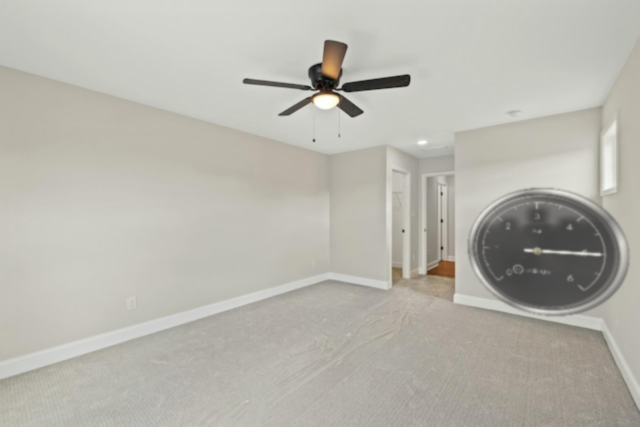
5 bar
